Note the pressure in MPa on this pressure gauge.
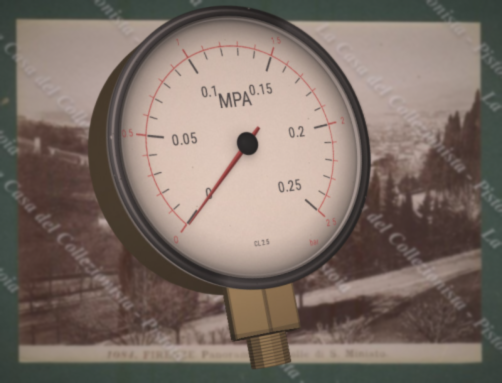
0 MPa
